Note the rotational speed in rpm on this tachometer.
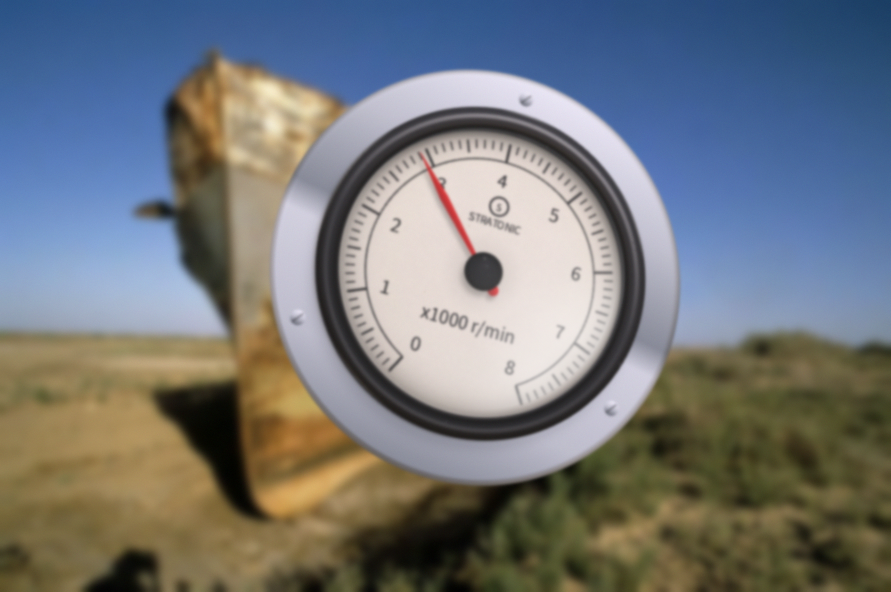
2900 rpm
